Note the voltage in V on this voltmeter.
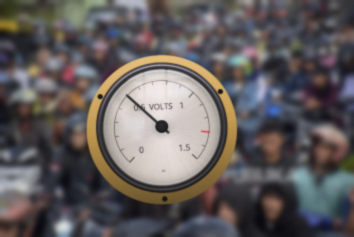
0.5 V
